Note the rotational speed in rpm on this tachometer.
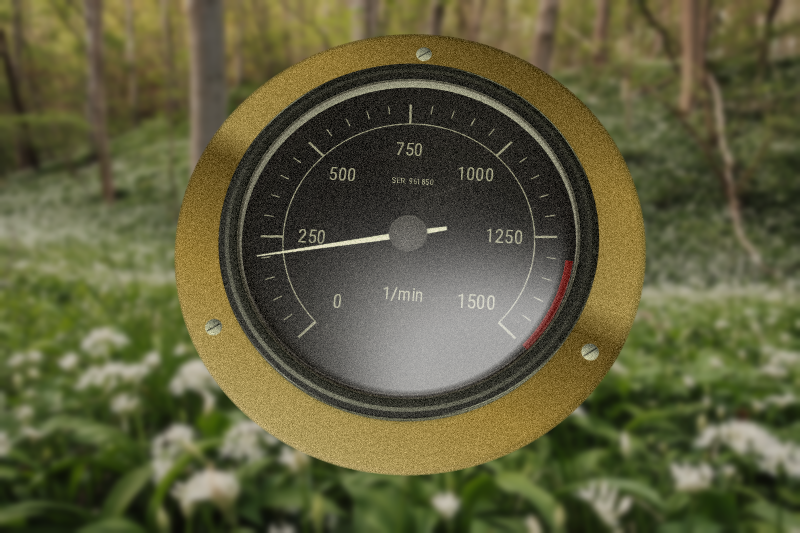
200 rpm
